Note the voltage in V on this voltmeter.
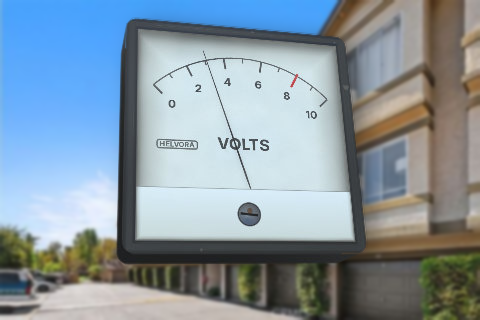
3 V
